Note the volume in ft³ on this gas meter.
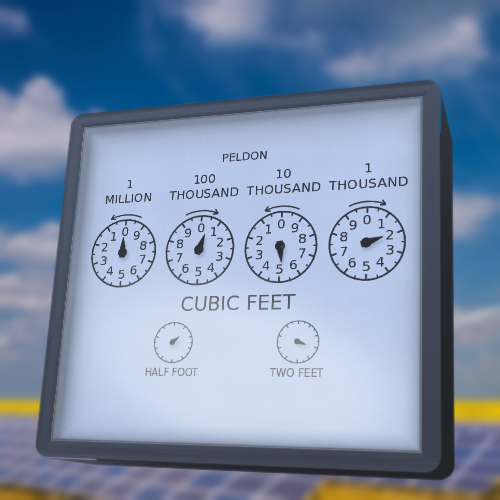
5200 ft³
